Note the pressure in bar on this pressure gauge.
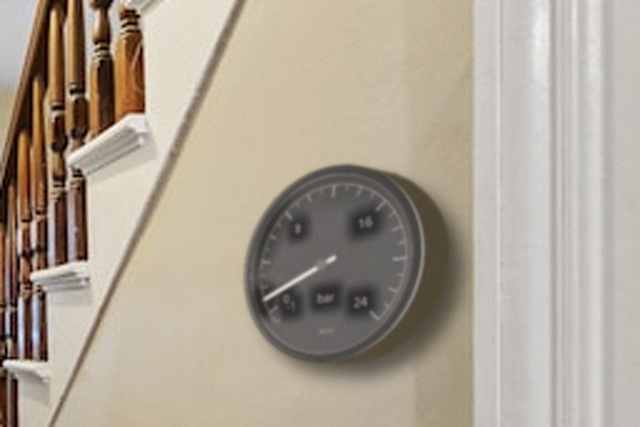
1 bar
